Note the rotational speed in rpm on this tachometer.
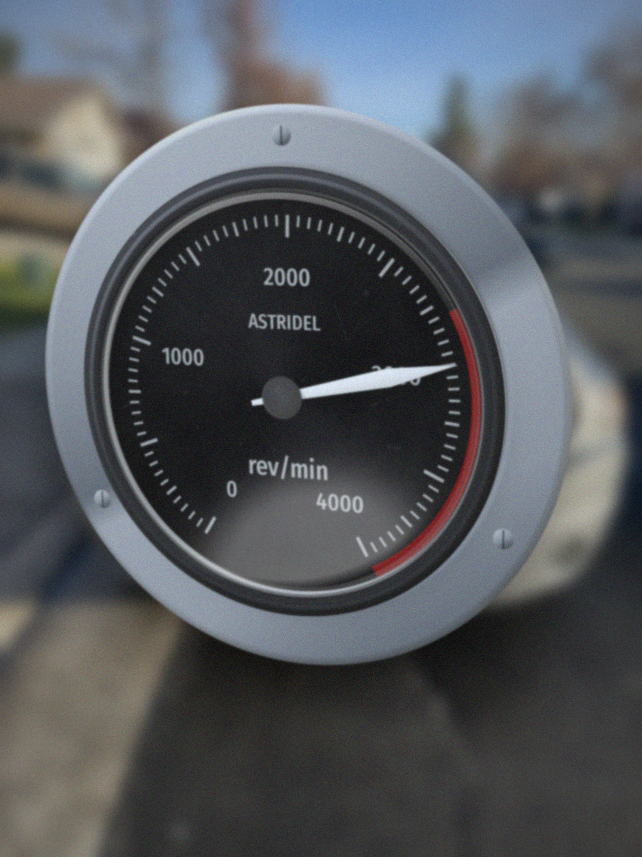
3000 rpm
